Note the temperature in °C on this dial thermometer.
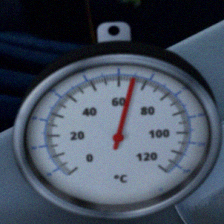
65 °C
